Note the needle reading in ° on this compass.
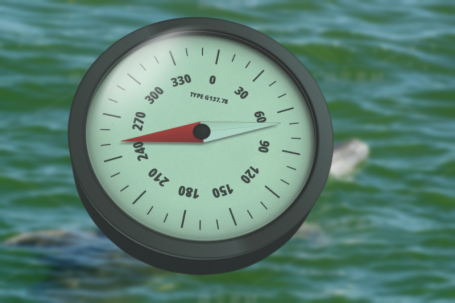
250 °
